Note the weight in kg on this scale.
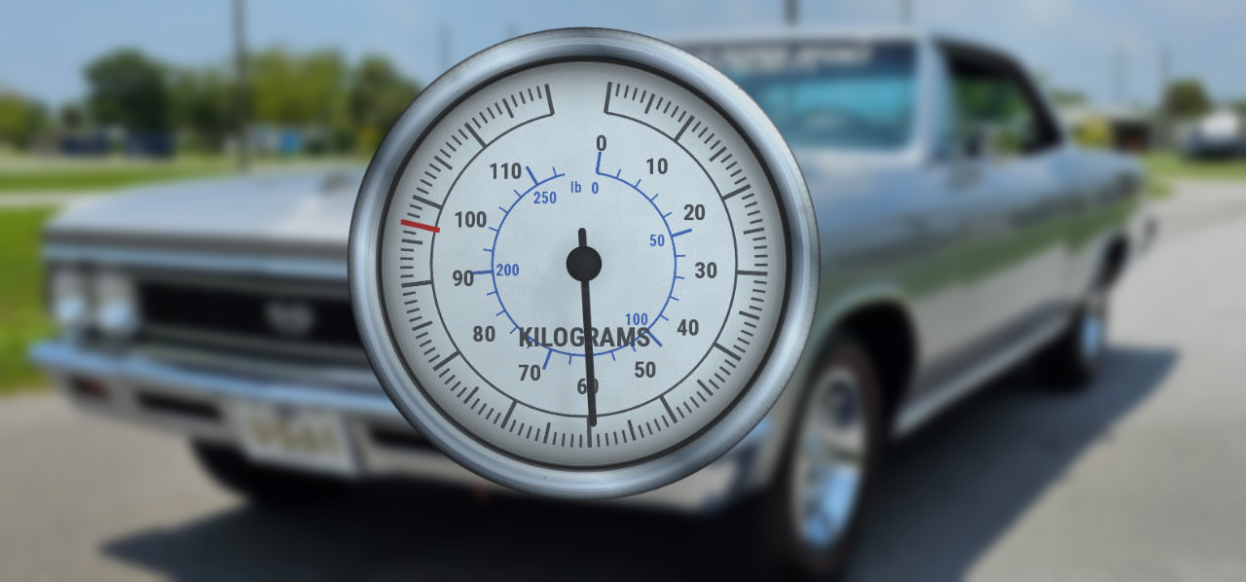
59.5 kg
